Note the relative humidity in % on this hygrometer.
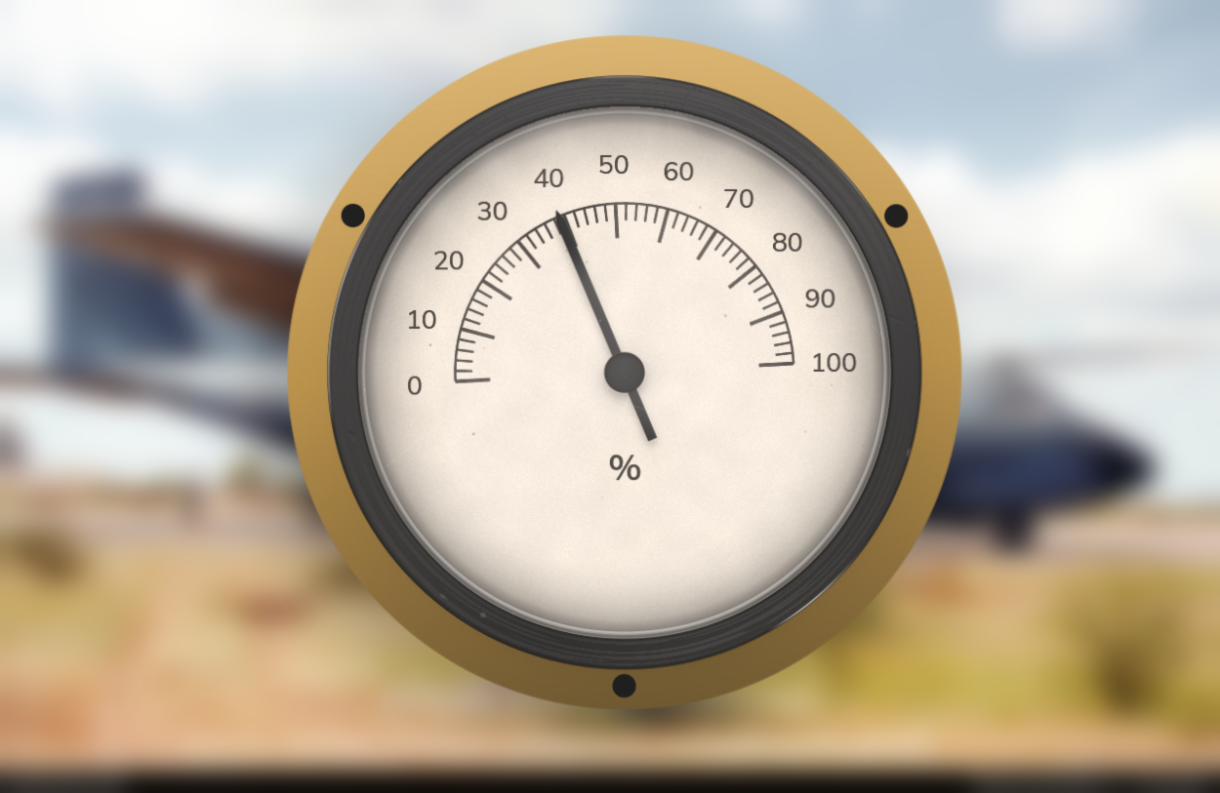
39 %
